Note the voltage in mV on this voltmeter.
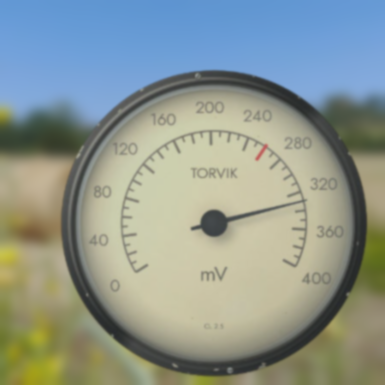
330 mV
